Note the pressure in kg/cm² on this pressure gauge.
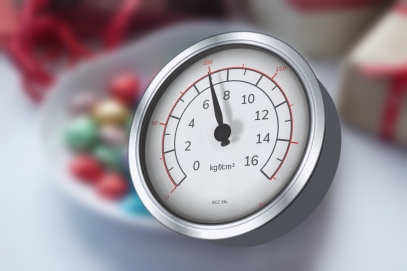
7 kg/cm²
